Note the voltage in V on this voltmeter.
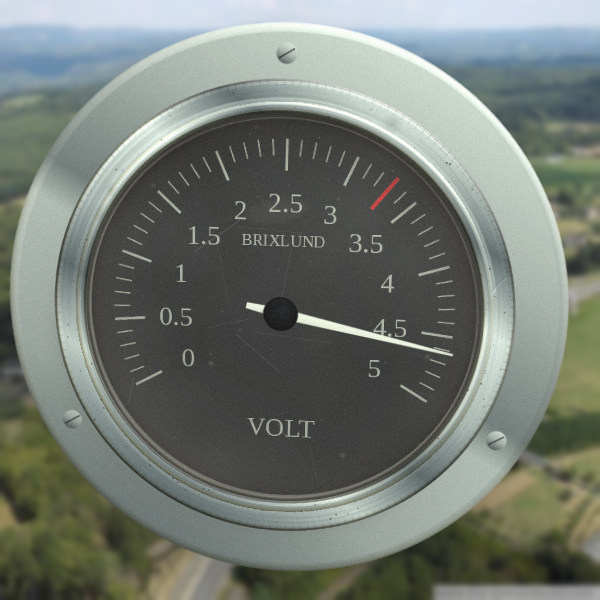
4.6 V
